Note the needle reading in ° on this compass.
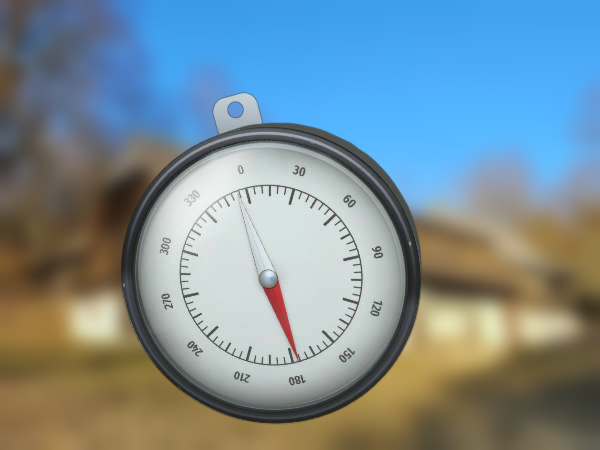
175 °
